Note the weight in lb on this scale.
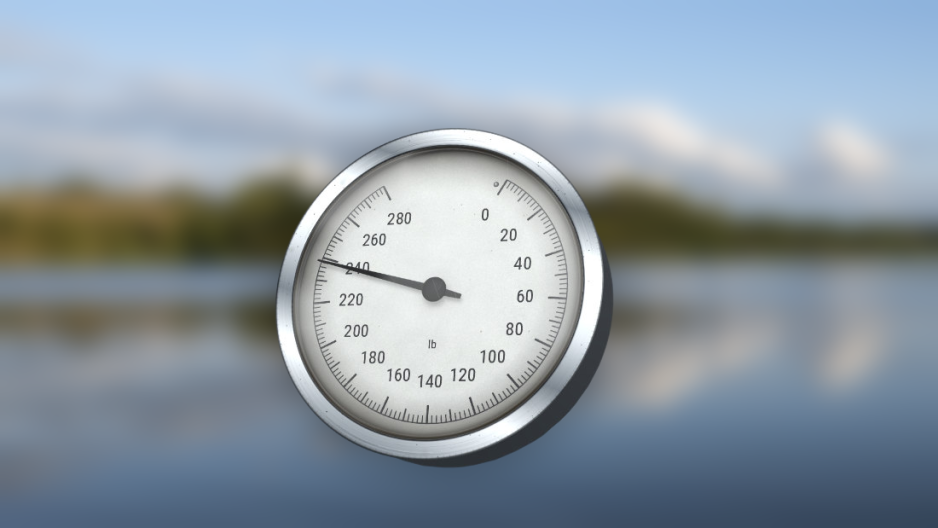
238 lb
